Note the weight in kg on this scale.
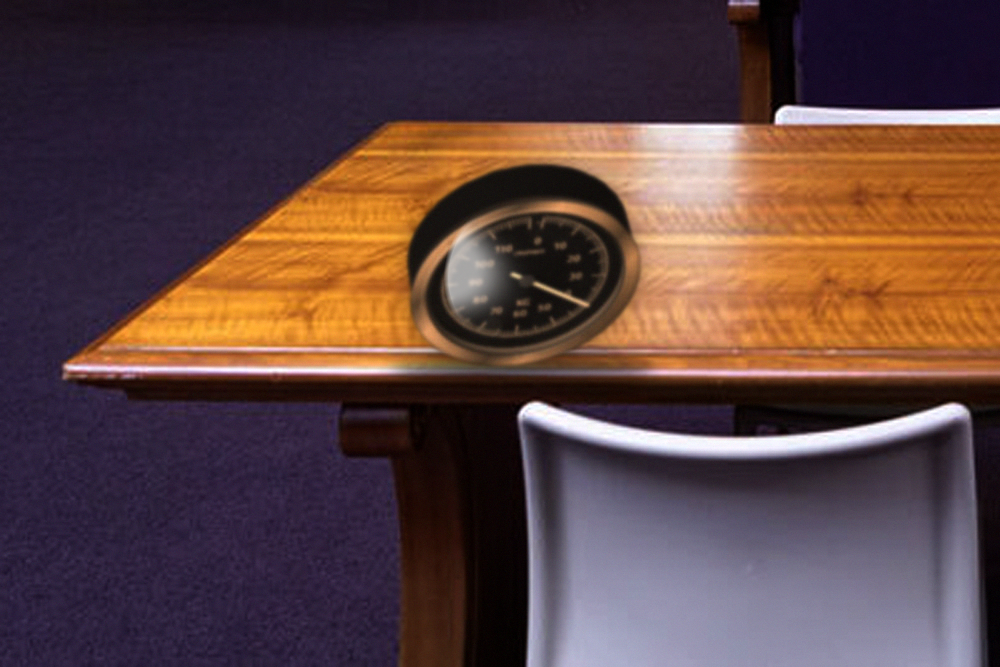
40 kg
